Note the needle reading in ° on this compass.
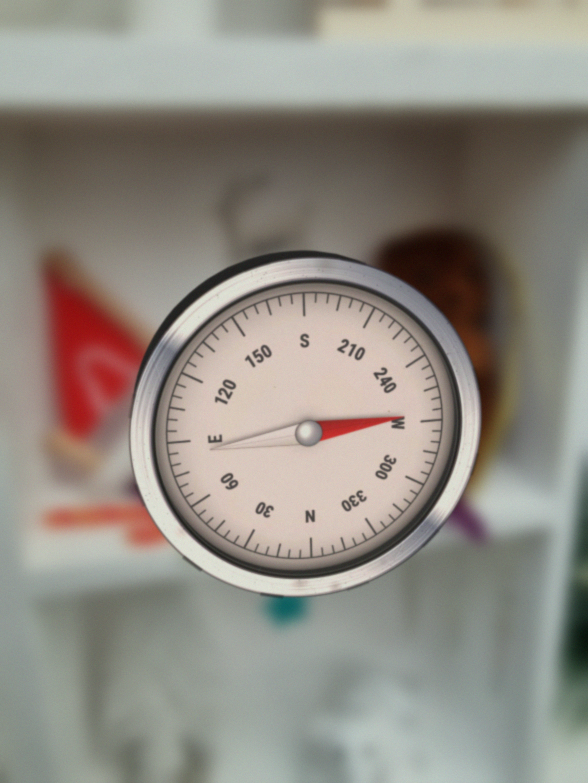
265 °
